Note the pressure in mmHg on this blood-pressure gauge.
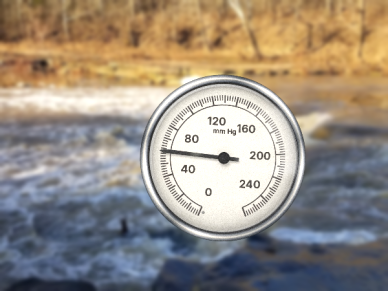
60 mmHg
